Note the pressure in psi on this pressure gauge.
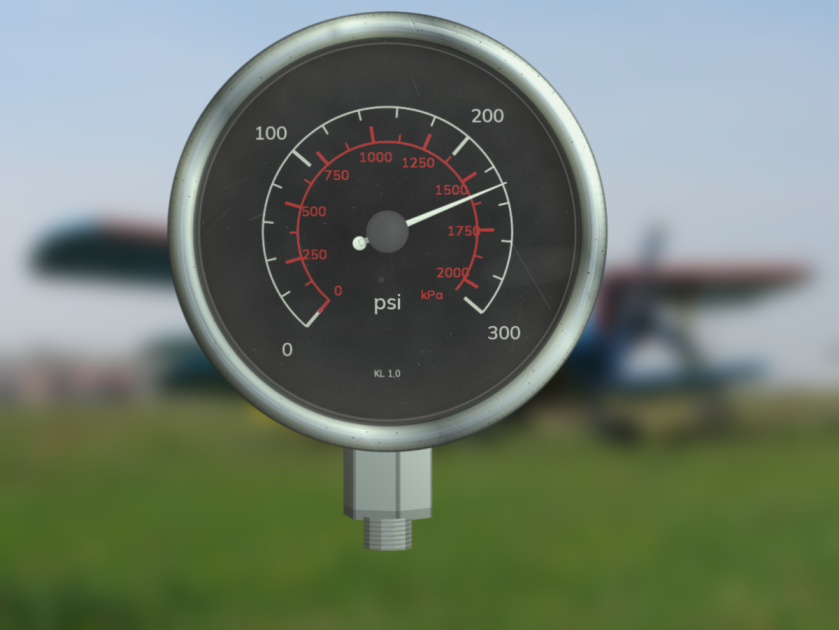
230 psi
